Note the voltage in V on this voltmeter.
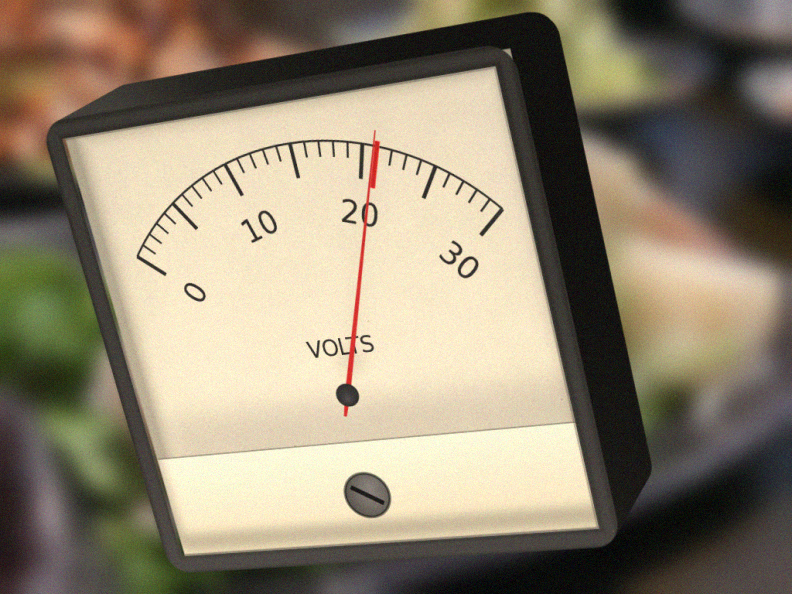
21 V
